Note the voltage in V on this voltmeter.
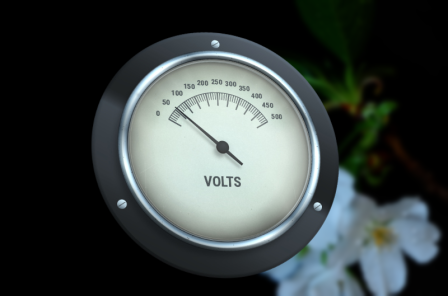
50 V
